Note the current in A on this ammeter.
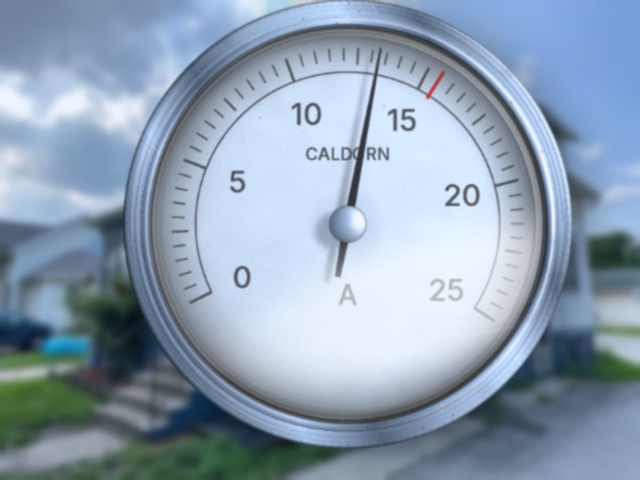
13.25 A
